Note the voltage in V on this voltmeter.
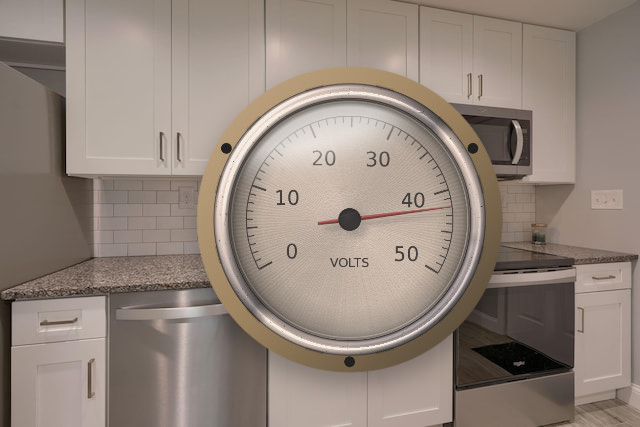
42 V
